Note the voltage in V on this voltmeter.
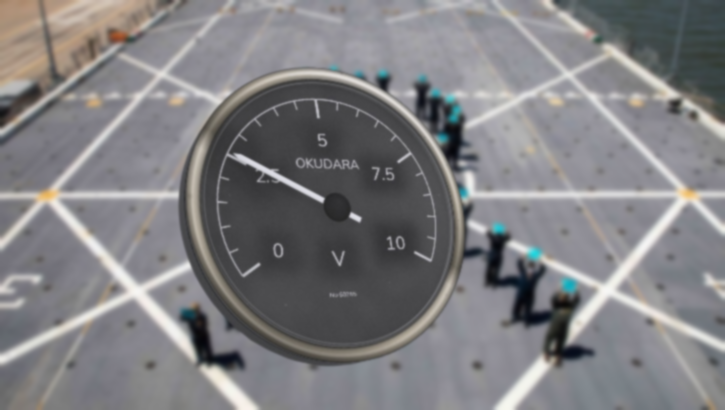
2.5 V
